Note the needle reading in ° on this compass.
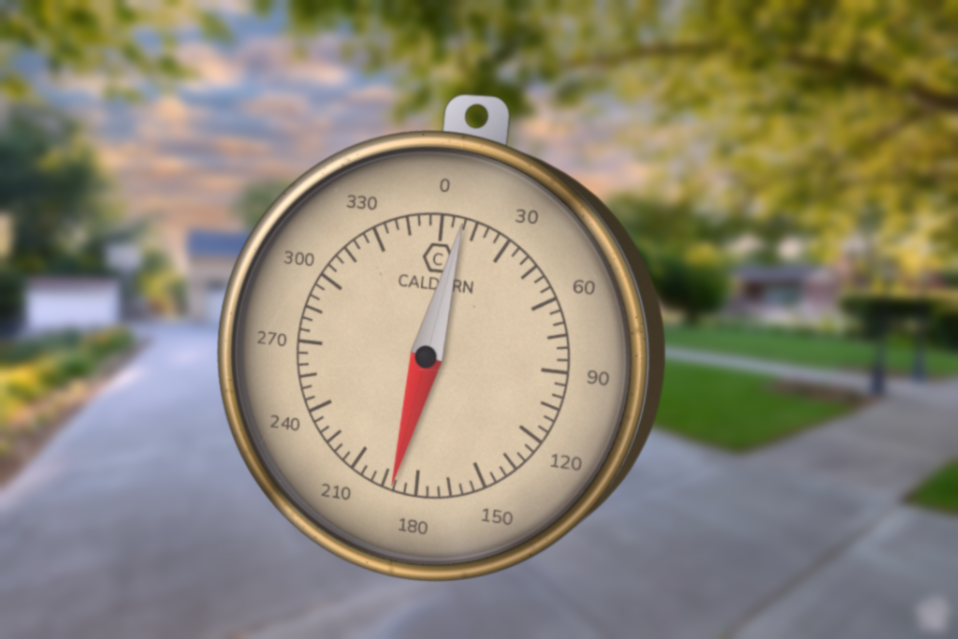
190 °
